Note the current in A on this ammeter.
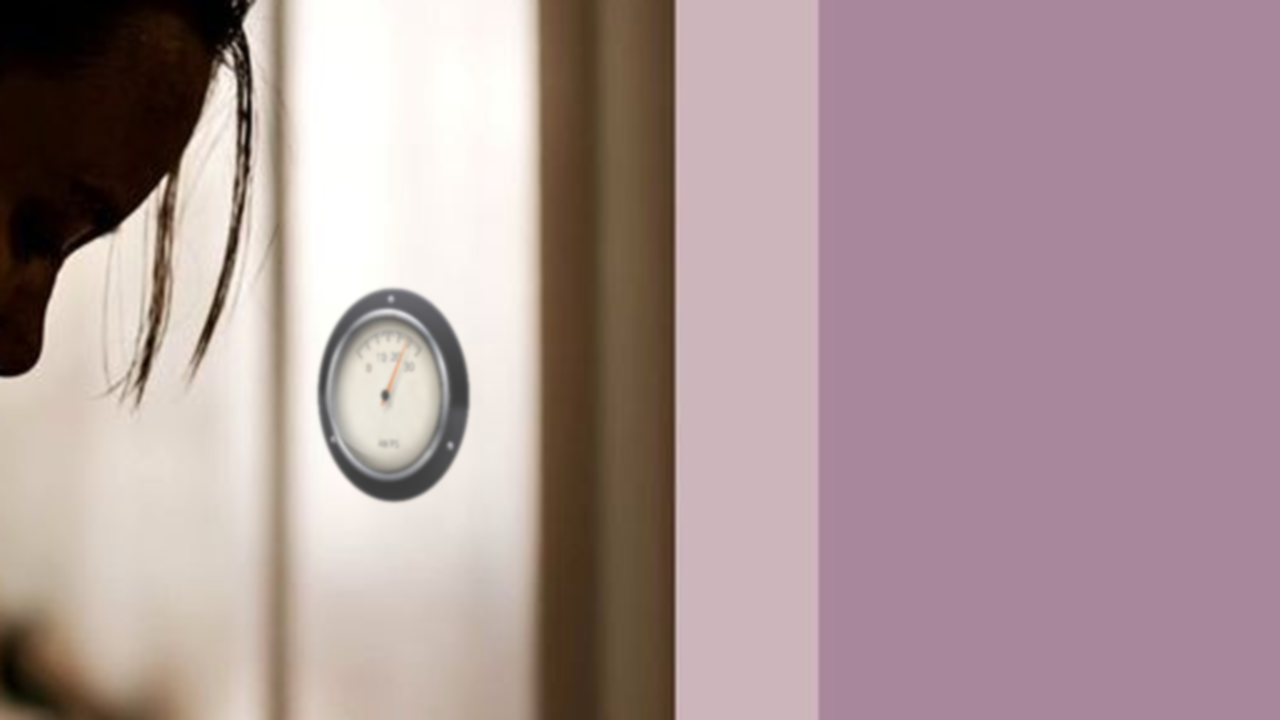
25 A
